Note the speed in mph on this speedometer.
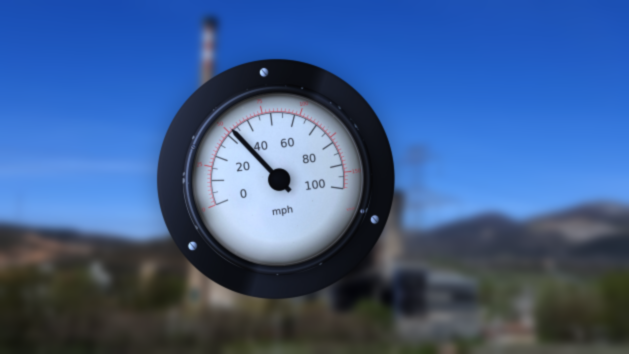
32.5 mph
